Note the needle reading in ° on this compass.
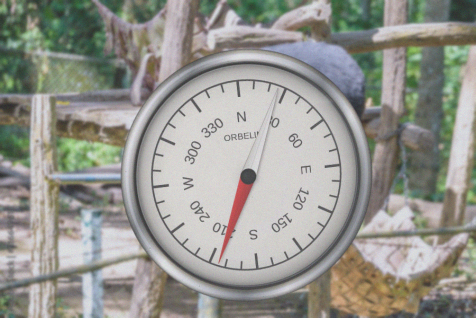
205 °
